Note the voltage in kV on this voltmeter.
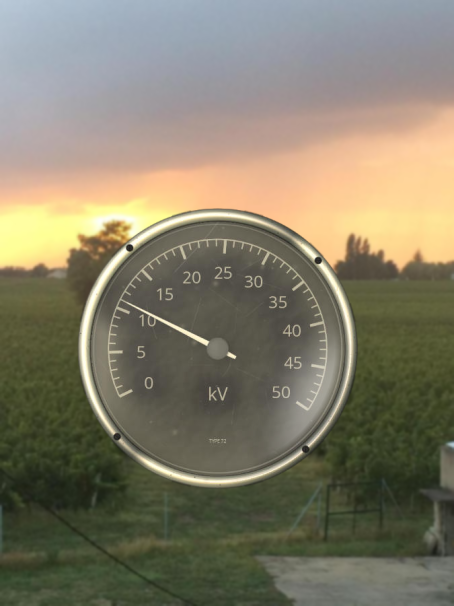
11 kV
